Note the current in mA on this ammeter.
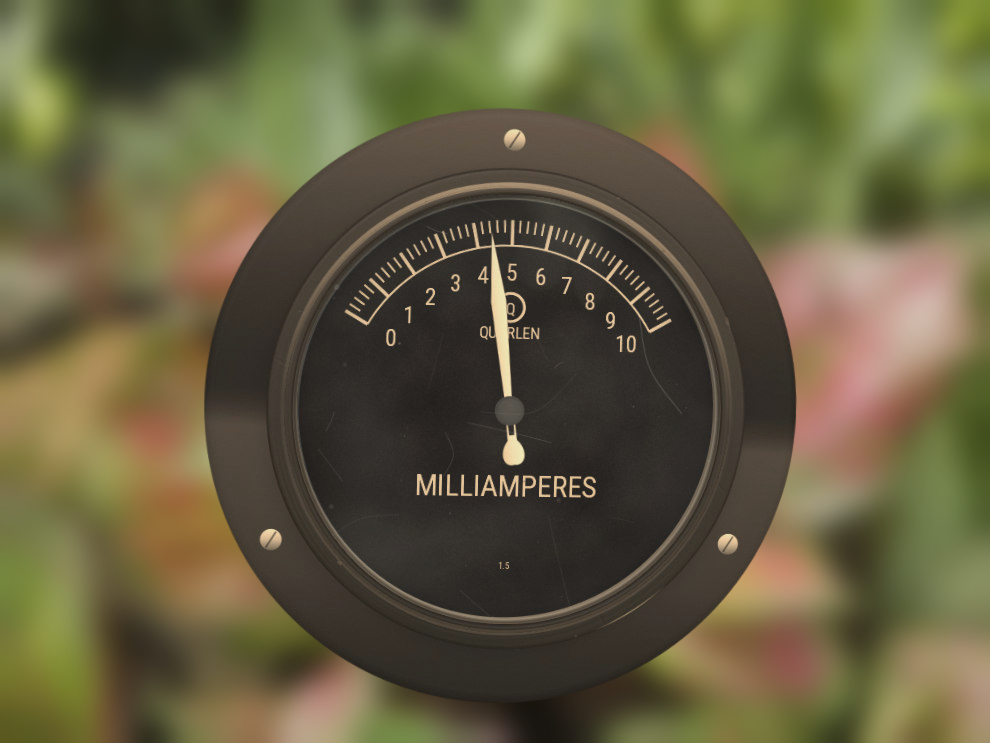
4.4 mA
